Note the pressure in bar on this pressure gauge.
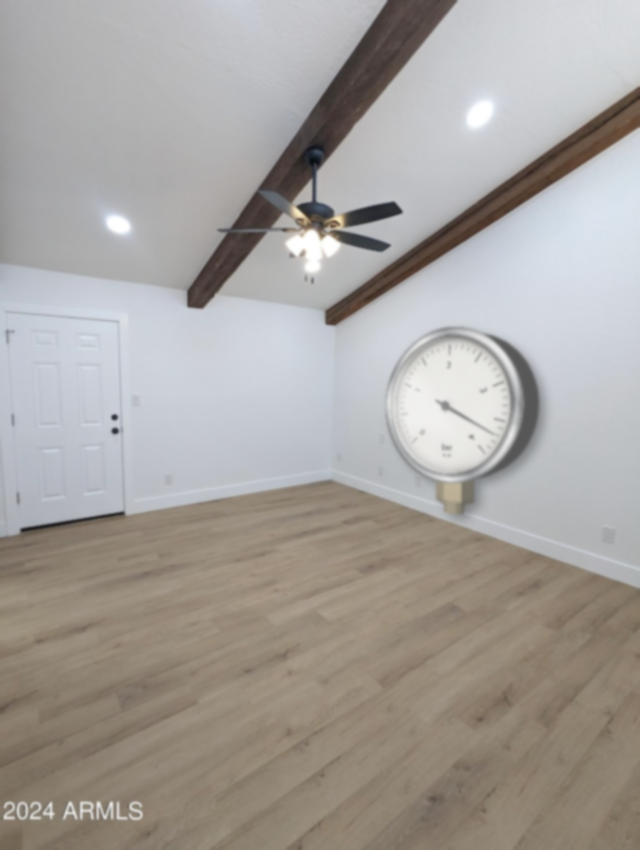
3.7 bar
